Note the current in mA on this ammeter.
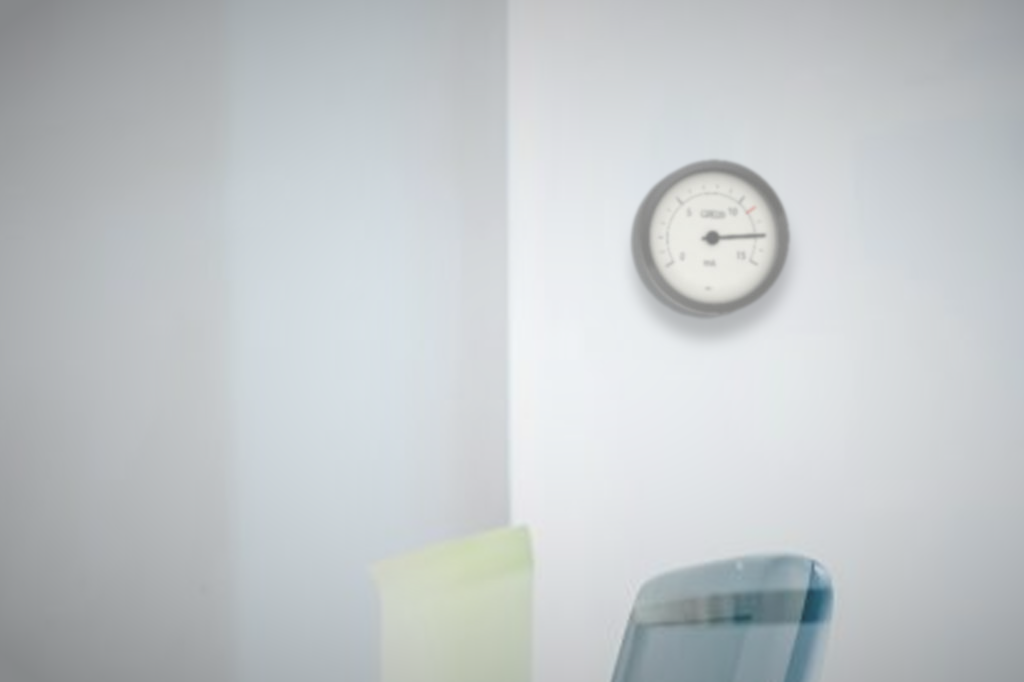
13 mA
